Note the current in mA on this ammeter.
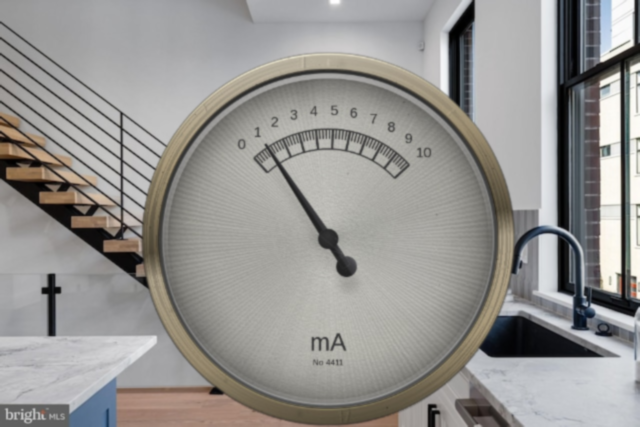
1 mA
